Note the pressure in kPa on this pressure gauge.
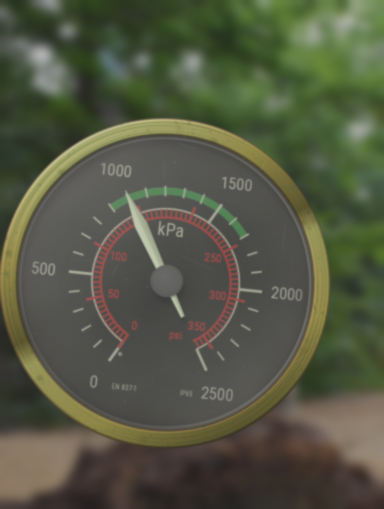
1000 kPa
